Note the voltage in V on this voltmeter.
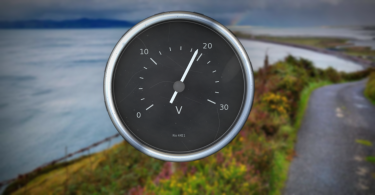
19 V
